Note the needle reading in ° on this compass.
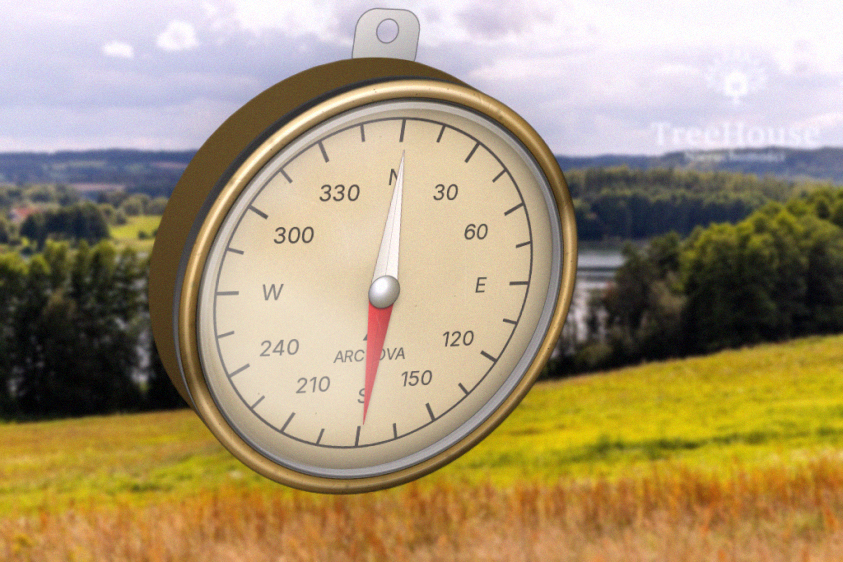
180 °
